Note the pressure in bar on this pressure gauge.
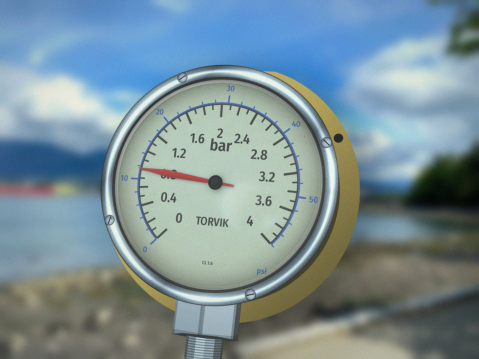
0.8 bar
